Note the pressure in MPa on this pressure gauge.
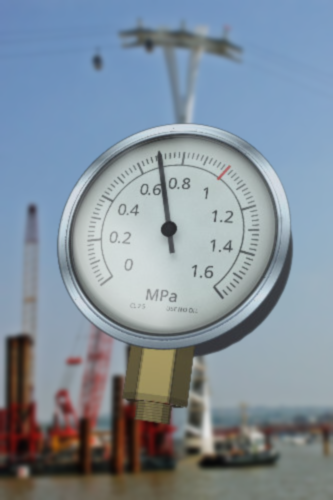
0.7 MPa
